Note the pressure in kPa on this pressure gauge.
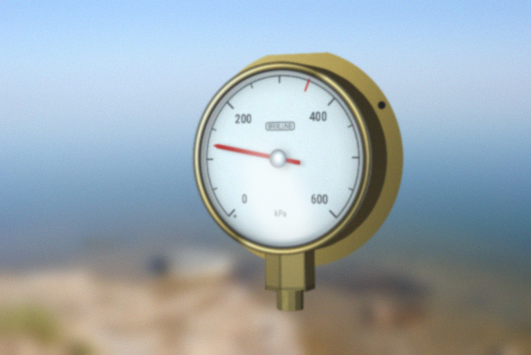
125 kPa
